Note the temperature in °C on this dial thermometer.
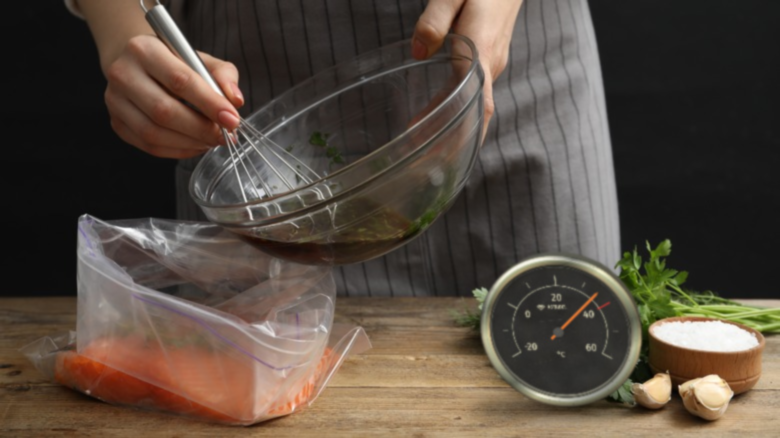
35 °C
